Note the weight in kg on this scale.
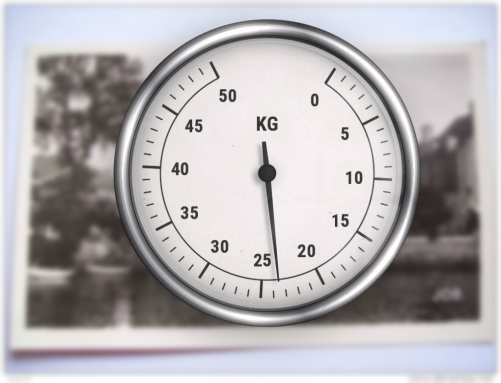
23.5 kg
